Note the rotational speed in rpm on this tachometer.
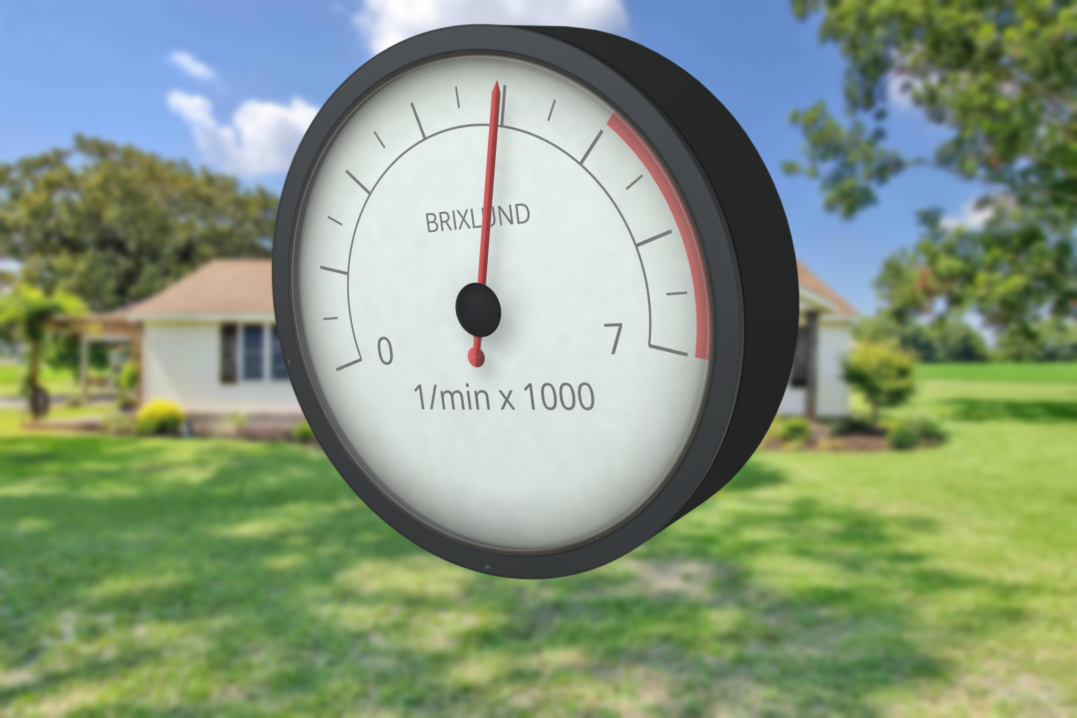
4000 rpm
